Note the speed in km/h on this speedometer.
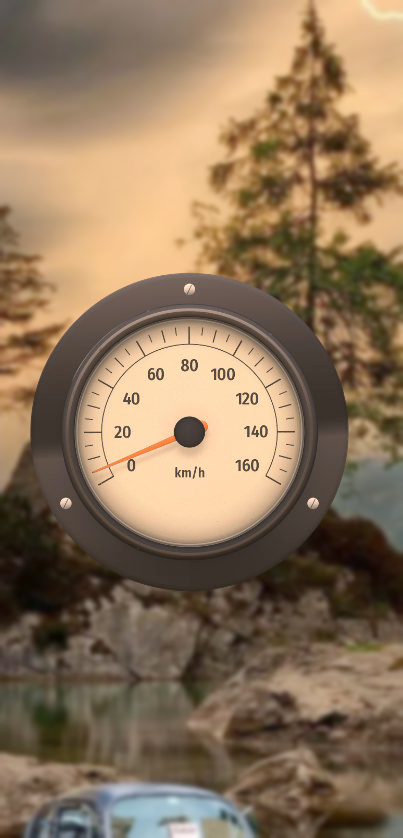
5 km/h
